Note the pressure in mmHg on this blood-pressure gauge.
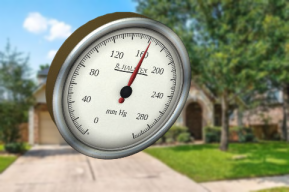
160 mmHg
